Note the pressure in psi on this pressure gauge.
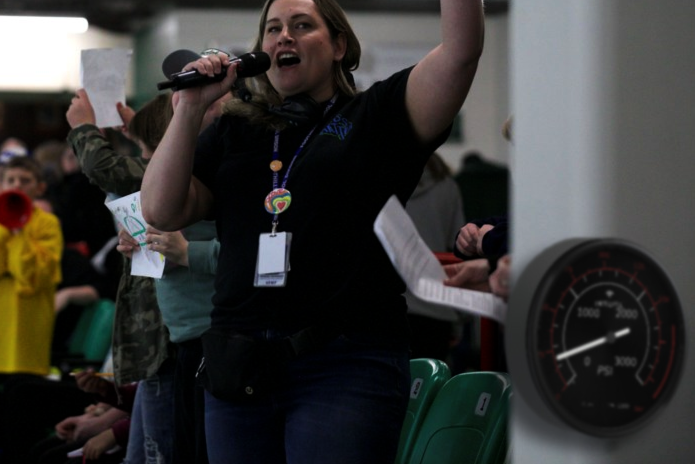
300 psi
